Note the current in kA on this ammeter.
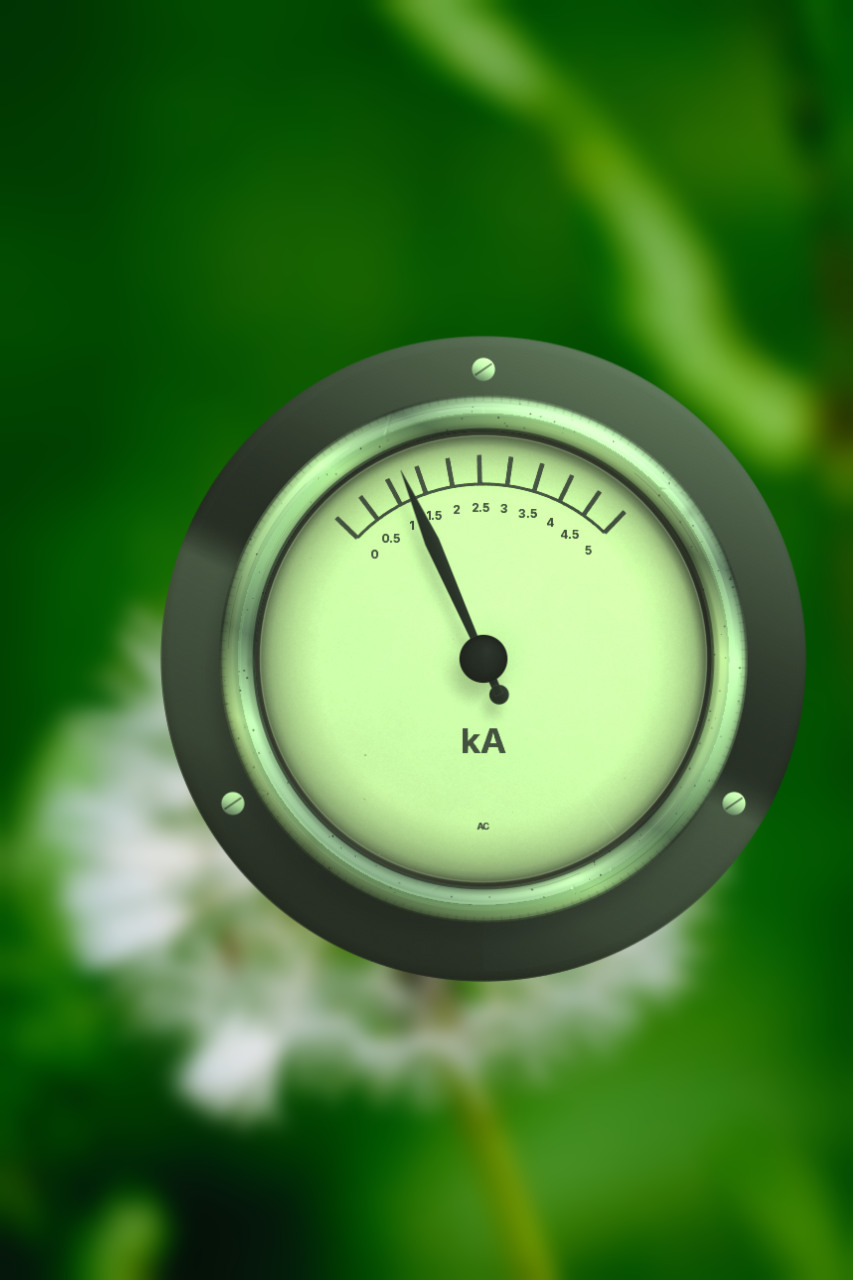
1.25 kA
